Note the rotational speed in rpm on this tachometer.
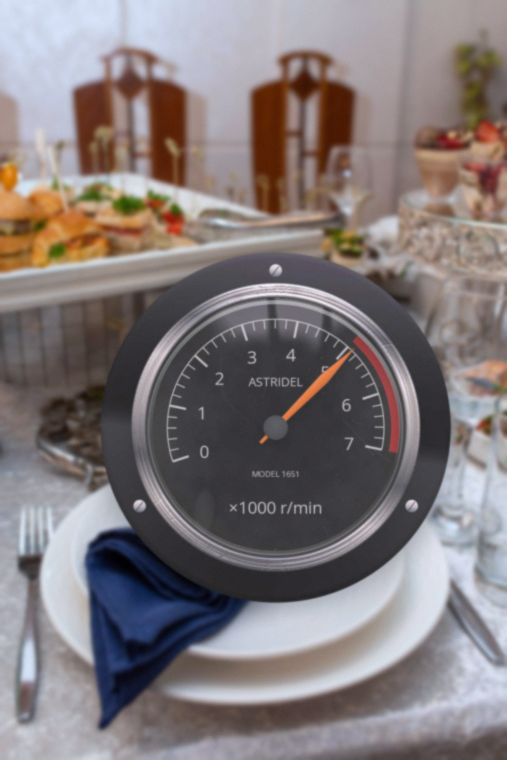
5100 rpm
